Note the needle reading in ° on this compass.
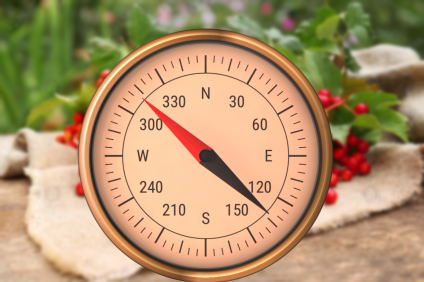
312.5 °
